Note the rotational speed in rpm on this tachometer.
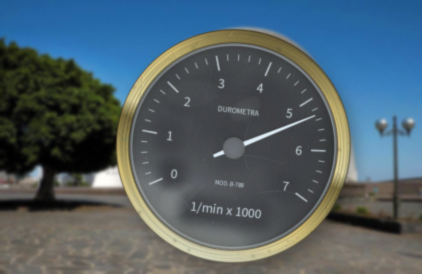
5300 rpm
